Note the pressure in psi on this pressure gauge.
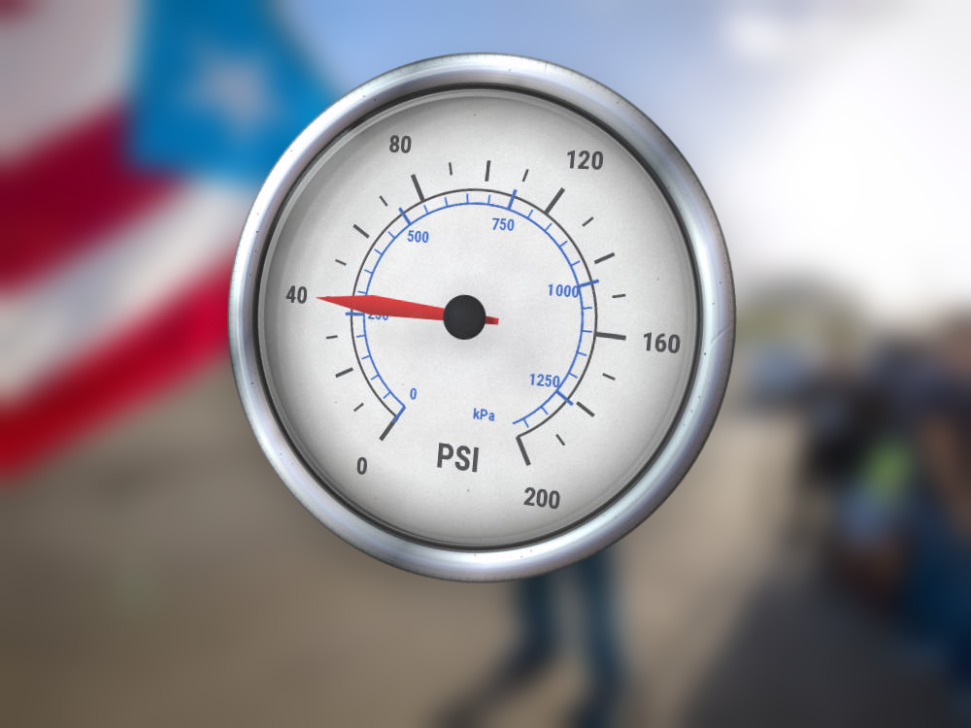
40 psi
